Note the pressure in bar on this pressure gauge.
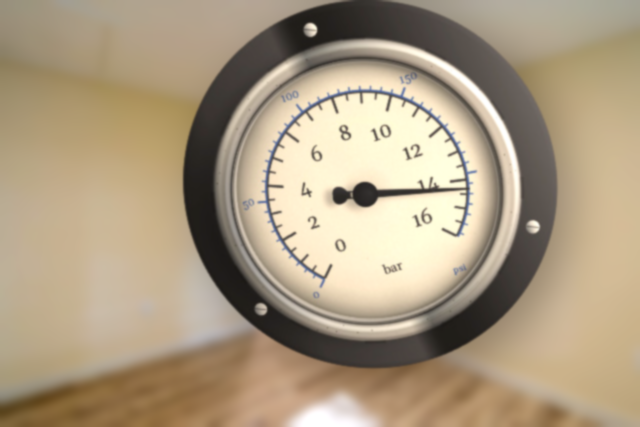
14.25 bar
